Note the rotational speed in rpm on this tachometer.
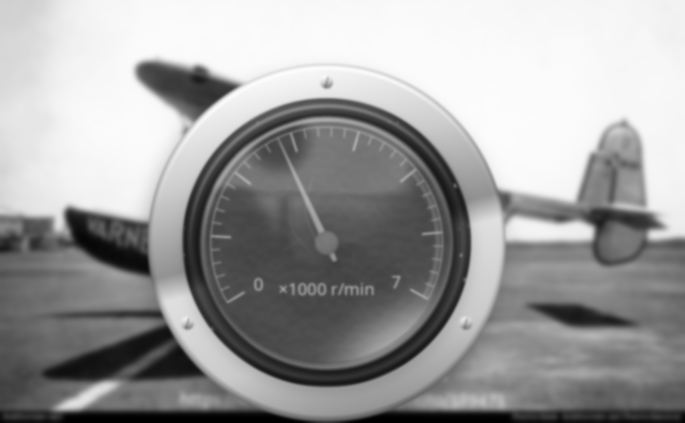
2800 rpm
